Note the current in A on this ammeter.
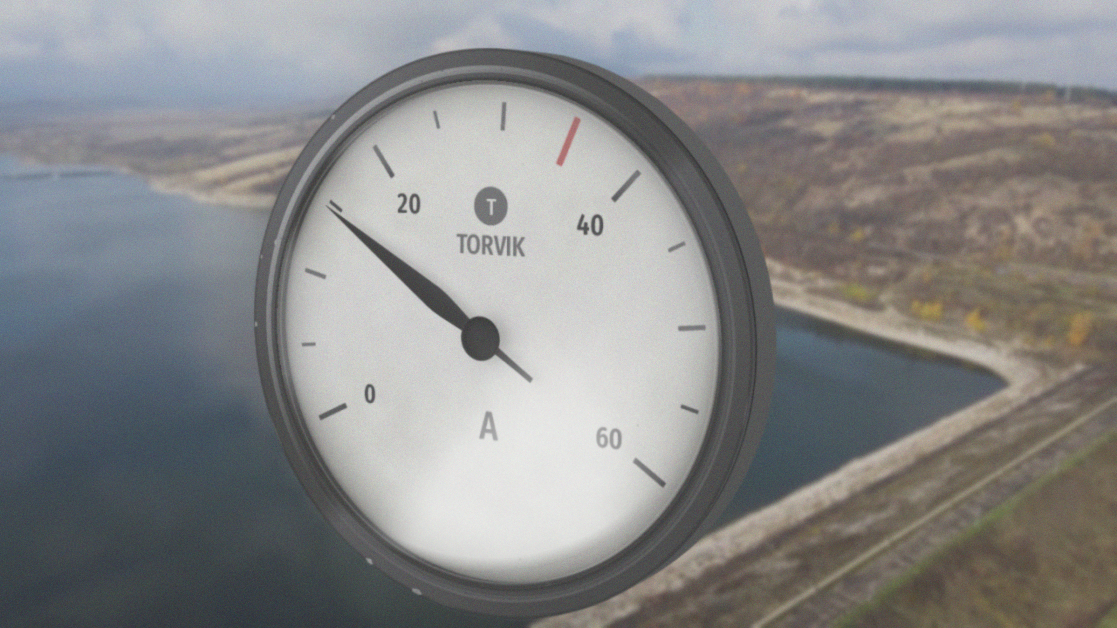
15 A
